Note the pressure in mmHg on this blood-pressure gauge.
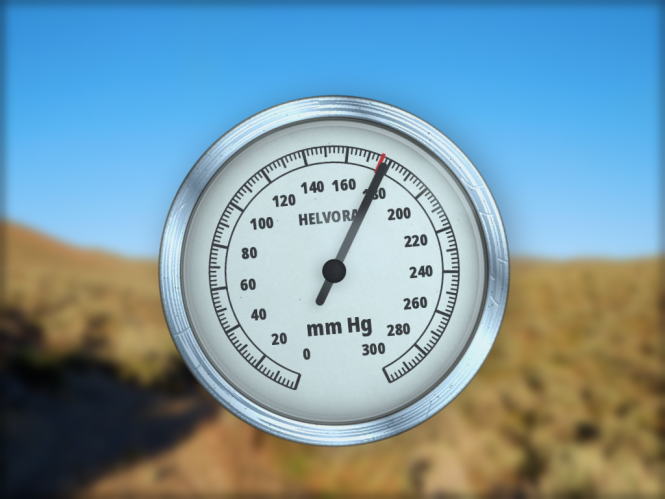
178 mmHg
